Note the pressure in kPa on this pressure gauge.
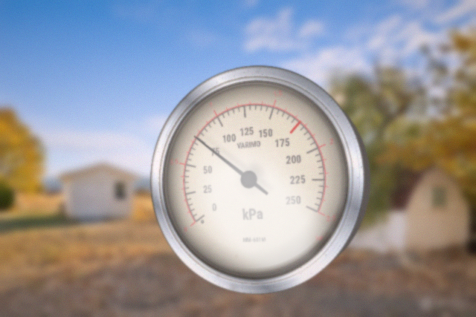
75 kPa
